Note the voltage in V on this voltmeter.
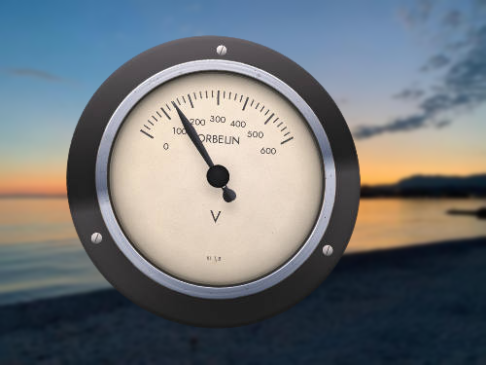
140 V
